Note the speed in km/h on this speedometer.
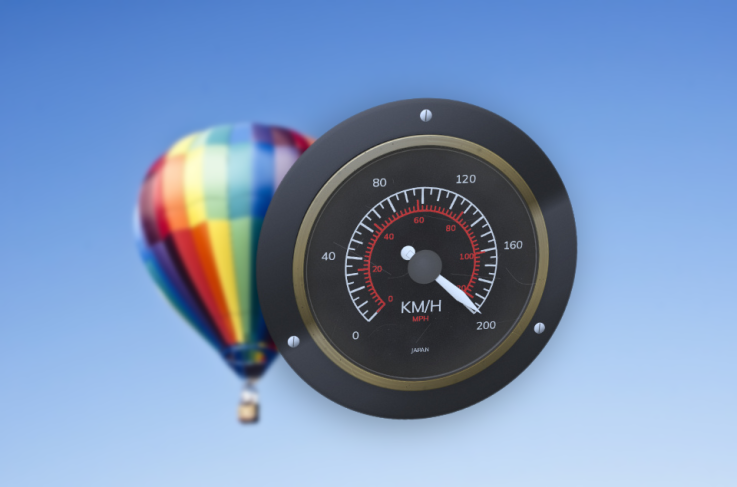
197.5 km/h
